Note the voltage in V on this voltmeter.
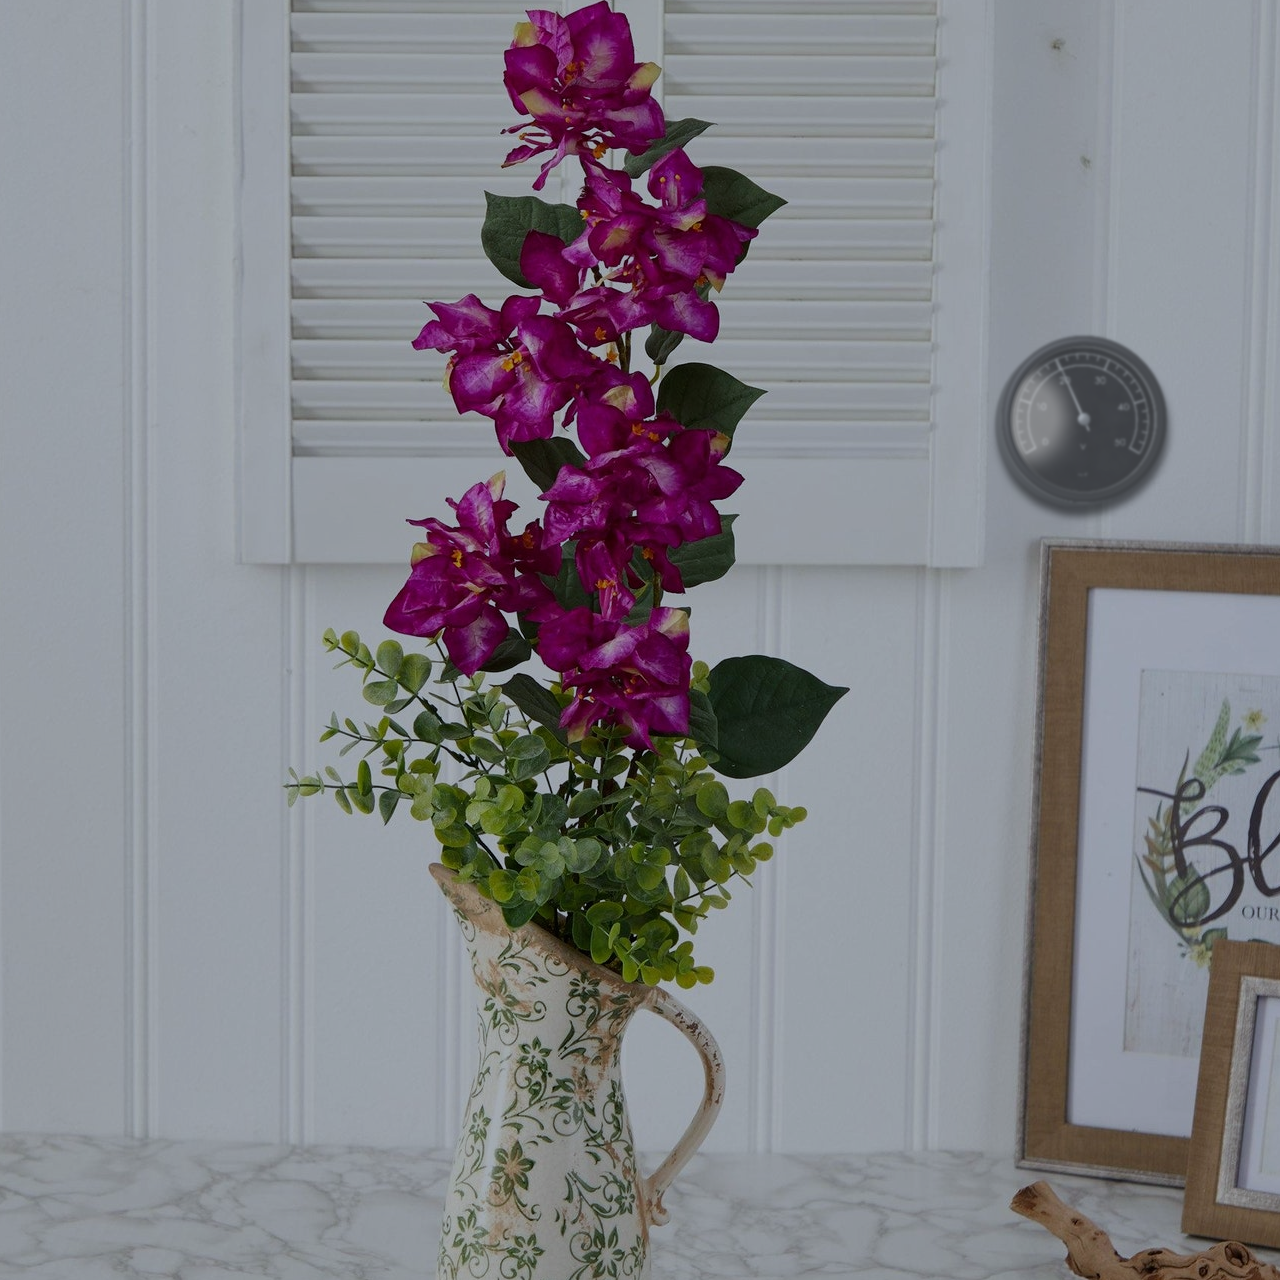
20 V
